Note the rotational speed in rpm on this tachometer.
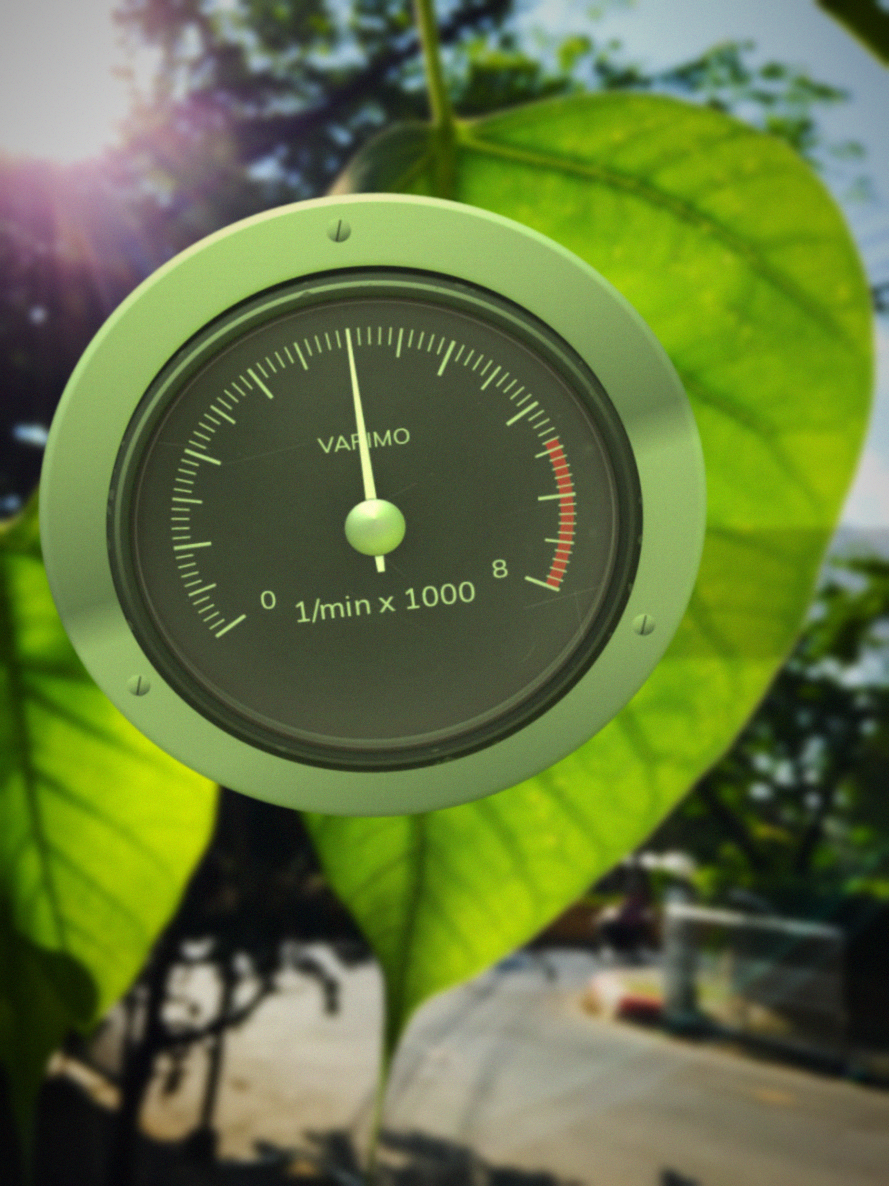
4000 rpm
